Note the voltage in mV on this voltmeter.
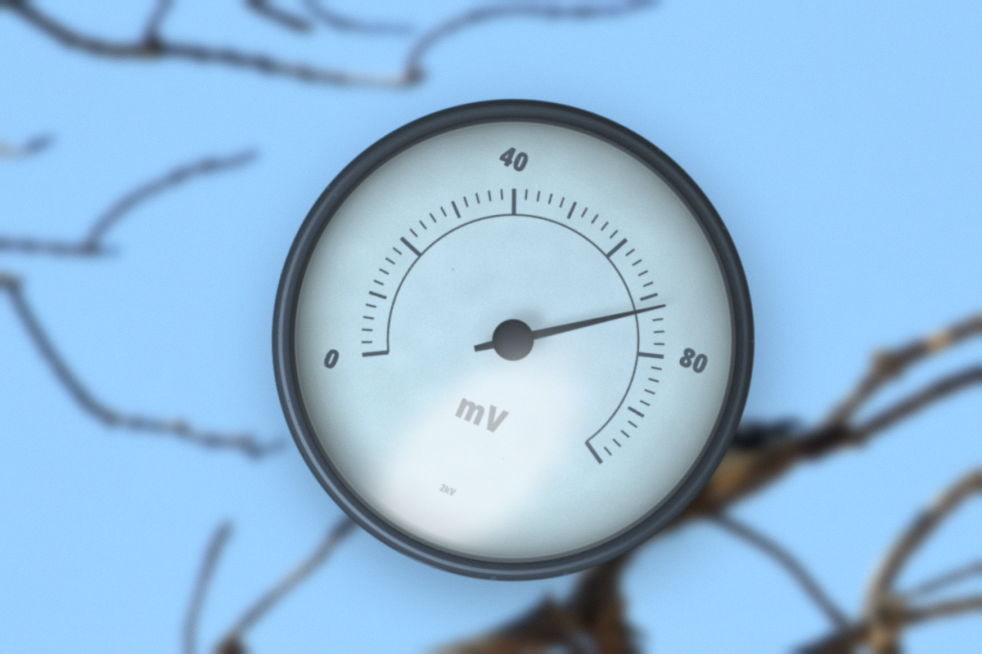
72 mV
